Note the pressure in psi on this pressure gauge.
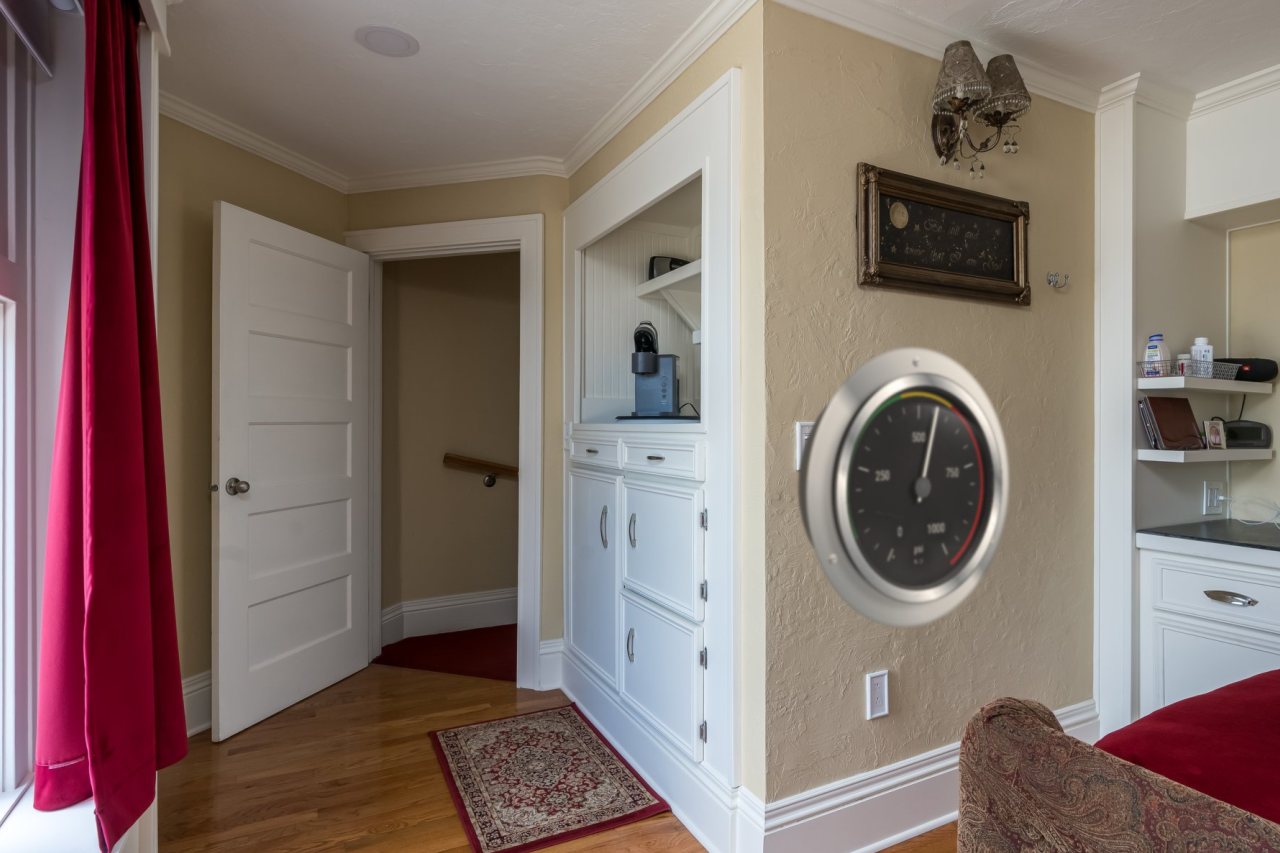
550 psi
